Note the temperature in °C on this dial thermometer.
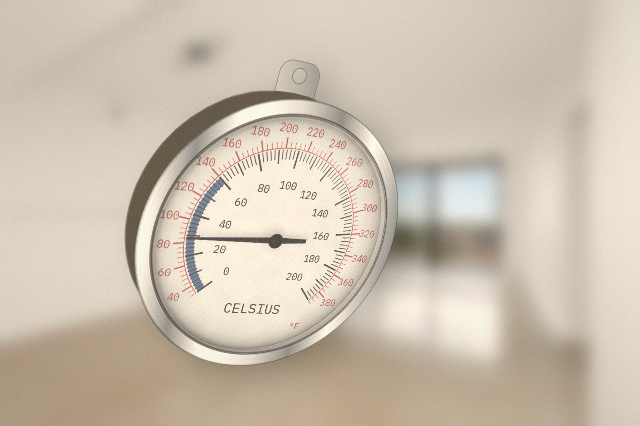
30 °C
